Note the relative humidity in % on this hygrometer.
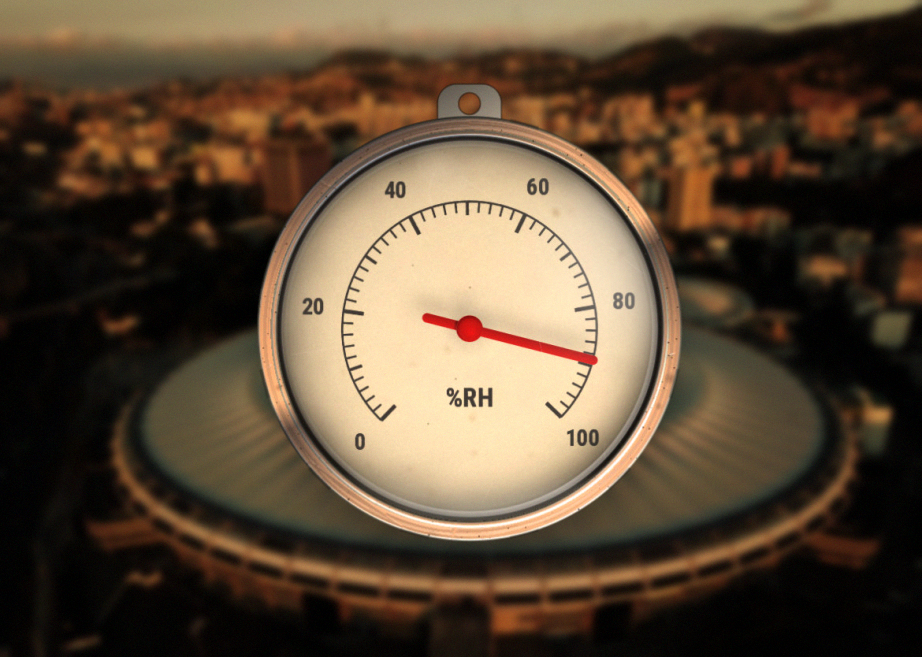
89 %
